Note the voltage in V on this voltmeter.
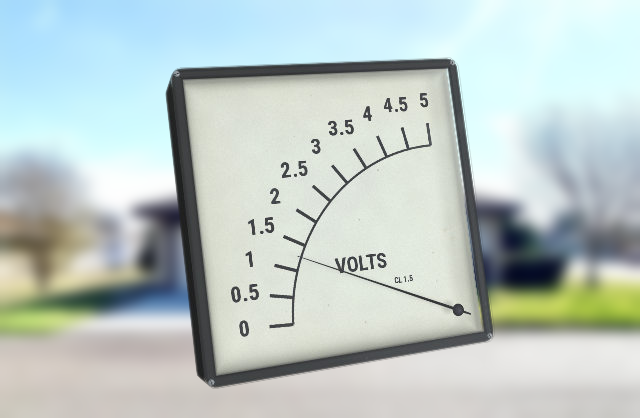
1.25 V
